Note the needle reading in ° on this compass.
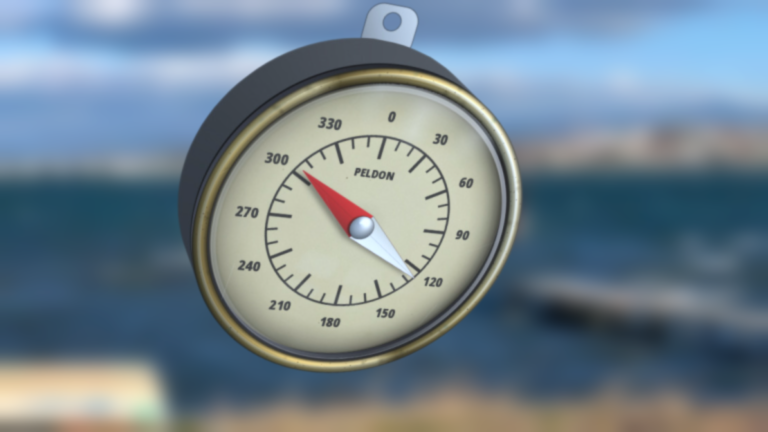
305 °
